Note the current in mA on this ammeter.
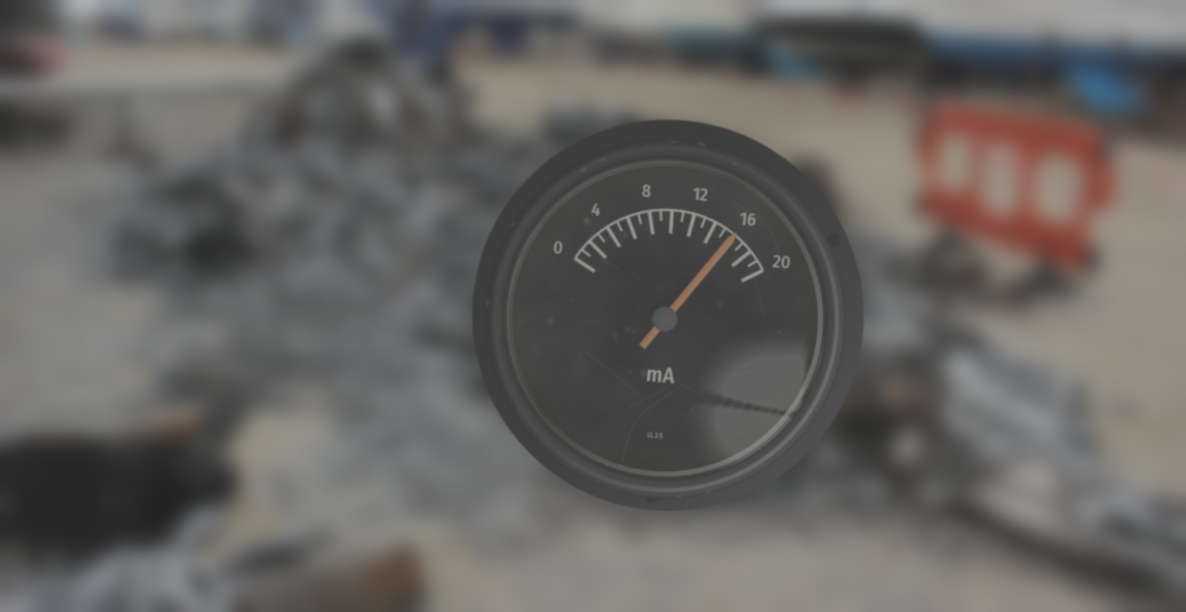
16 mA
